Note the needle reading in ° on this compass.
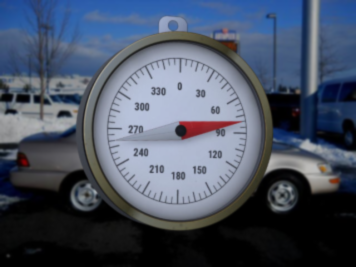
80 °
